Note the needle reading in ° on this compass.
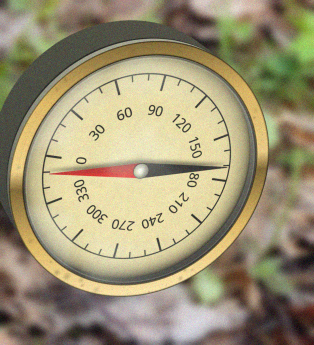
350 °
